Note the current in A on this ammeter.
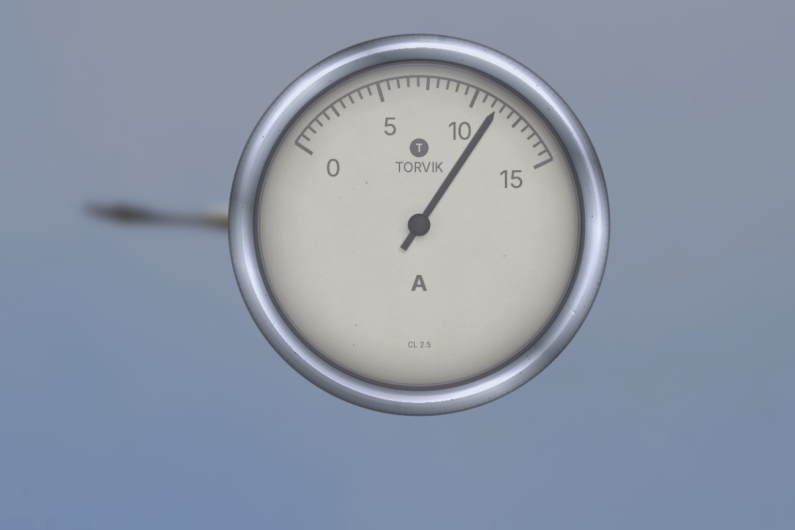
11.25 A
